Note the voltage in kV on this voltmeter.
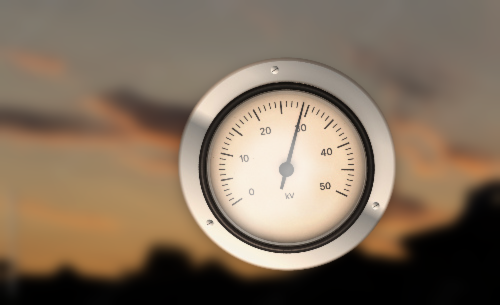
29 kV
